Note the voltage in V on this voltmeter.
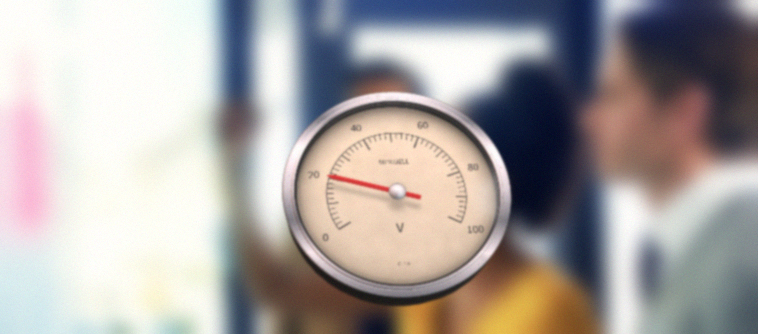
20 V
